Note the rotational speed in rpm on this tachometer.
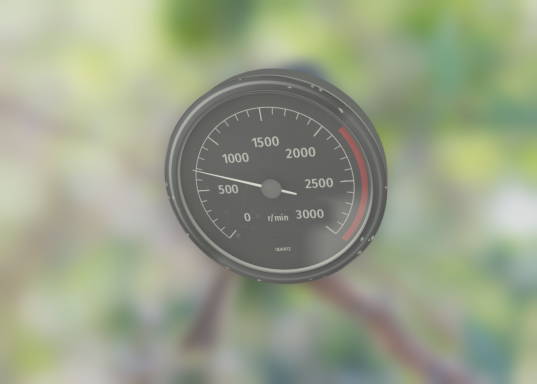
700 rpm
